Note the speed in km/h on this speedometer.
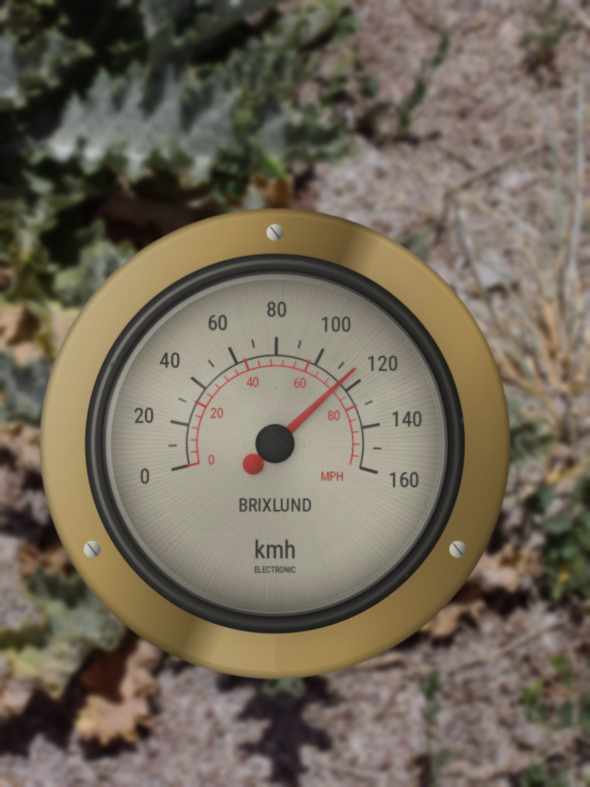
115 km/h
